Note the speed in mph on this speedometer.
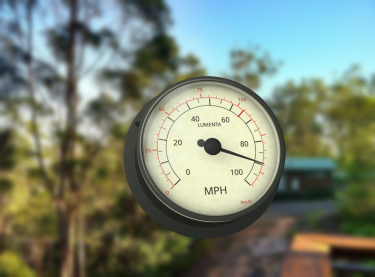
90 mph
